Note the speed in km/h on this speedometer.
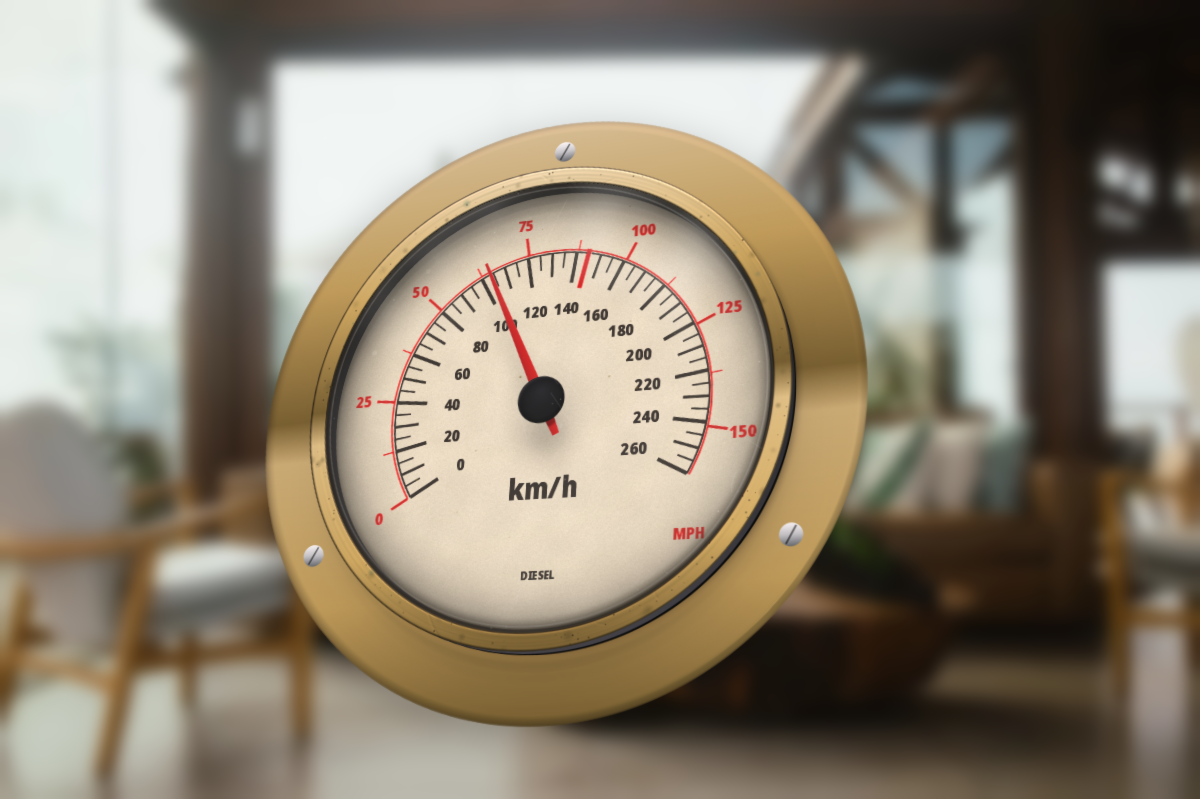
105 km/h
